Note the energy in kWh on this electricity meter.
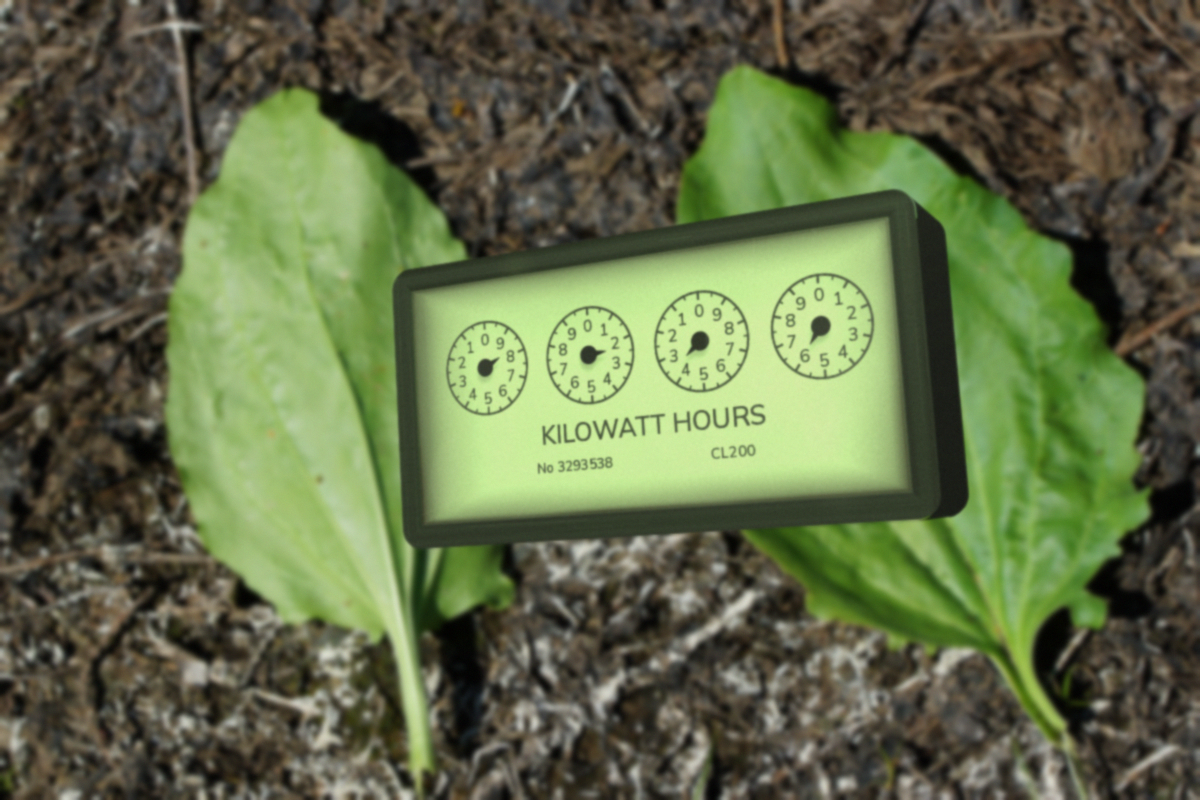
8236 kWh
